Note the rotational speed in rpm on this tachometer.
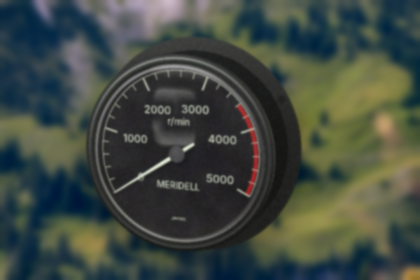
0 rpm
